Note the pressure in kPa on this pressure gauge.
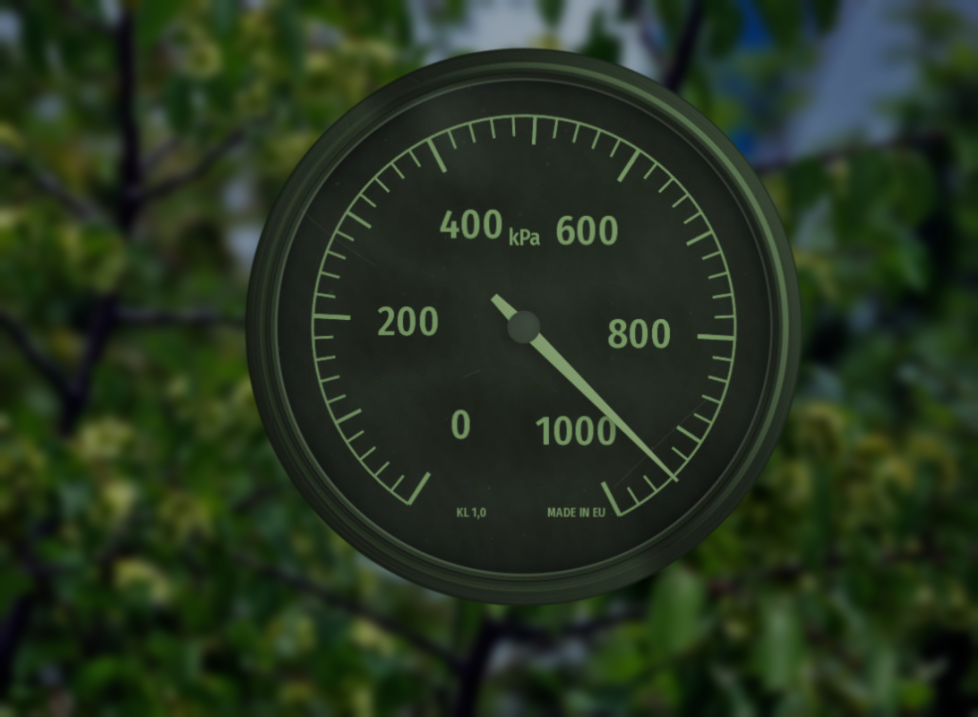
940 kPa
